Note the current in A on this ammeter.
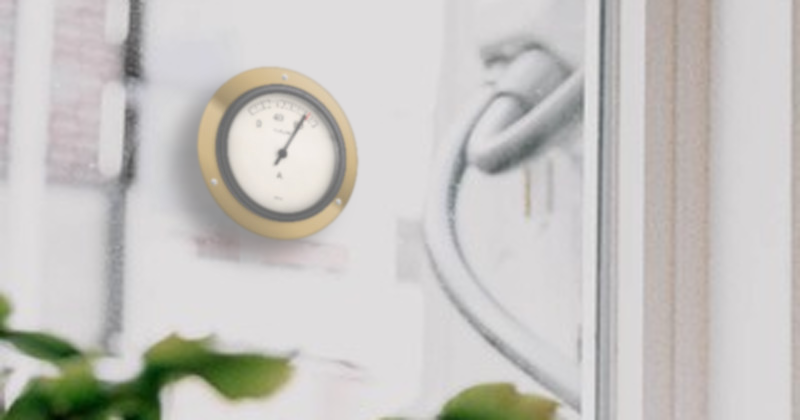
80 A
